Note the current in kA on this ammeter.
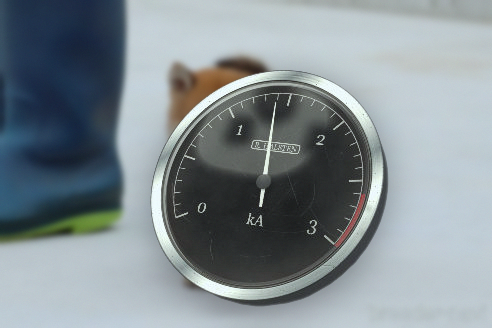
1.4 kA
